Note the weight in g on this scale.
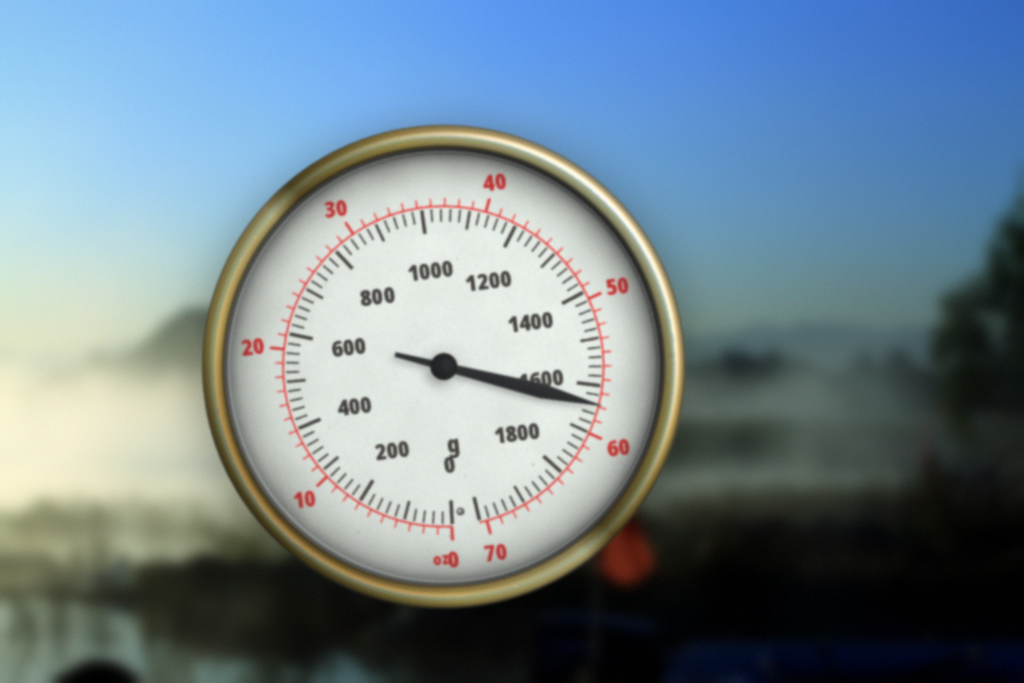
1640 g
